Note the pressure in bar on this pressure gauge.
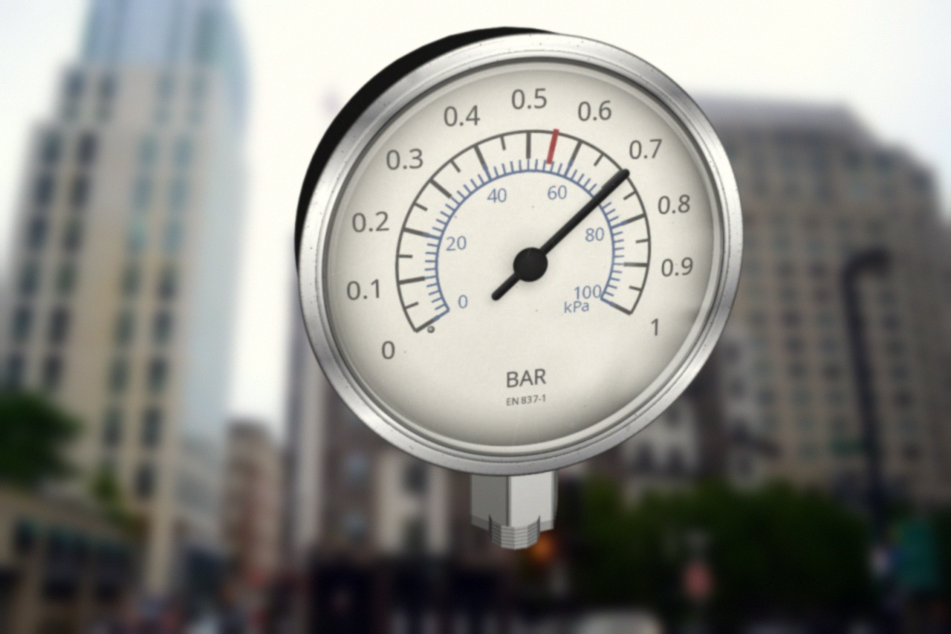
0.7 bar
